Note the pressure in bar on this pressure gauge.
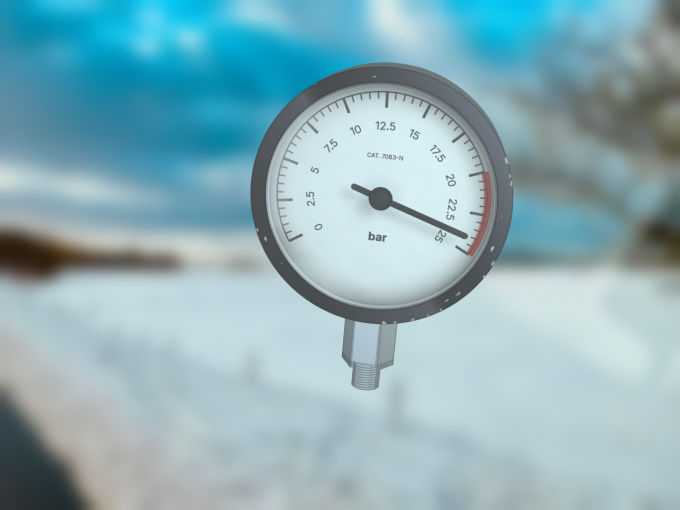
24 bar
